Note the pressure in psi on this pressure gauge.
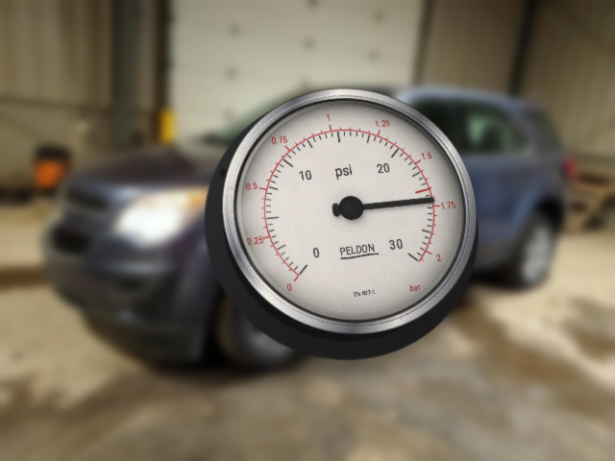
25 psi
